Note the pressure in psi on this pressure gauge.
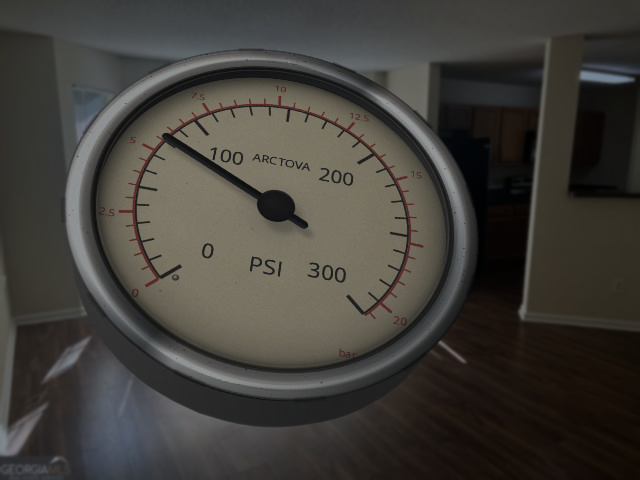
80 psi
